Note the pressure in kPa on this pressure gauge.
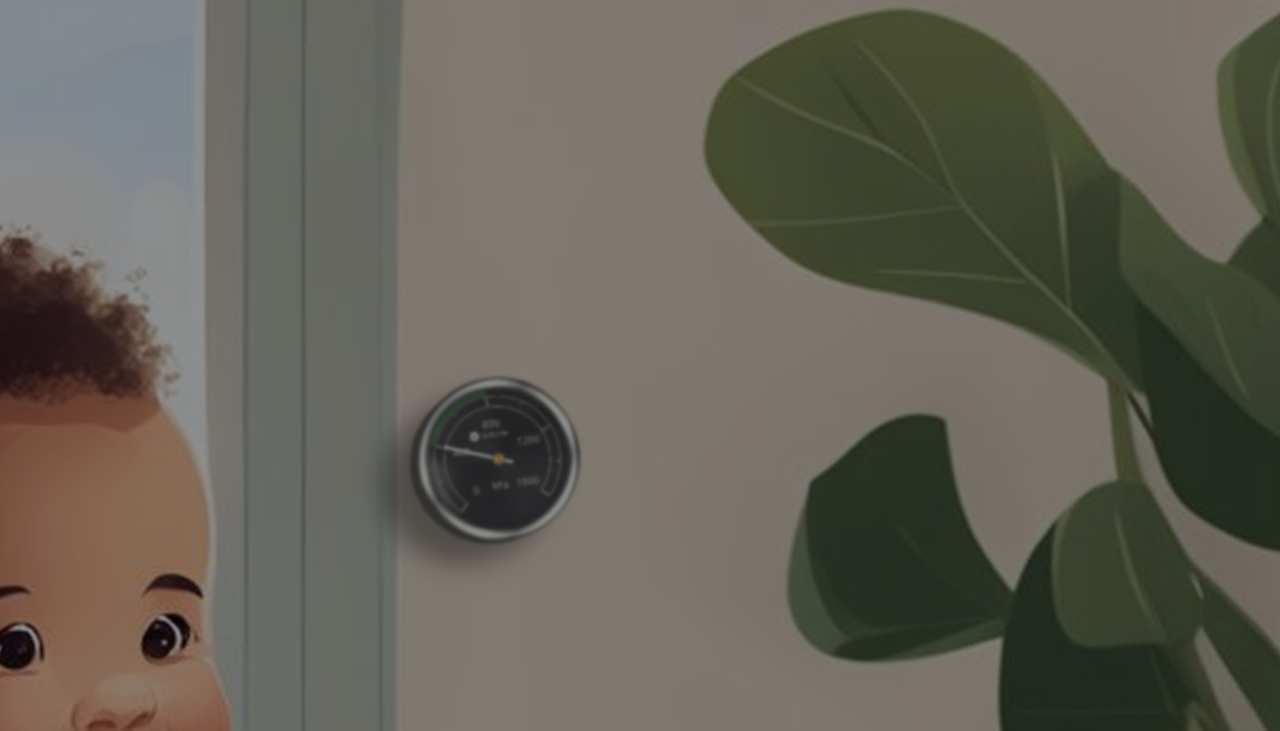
400 kPa
